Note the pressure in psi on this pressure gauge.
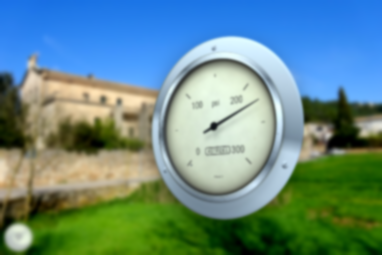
225 psi
